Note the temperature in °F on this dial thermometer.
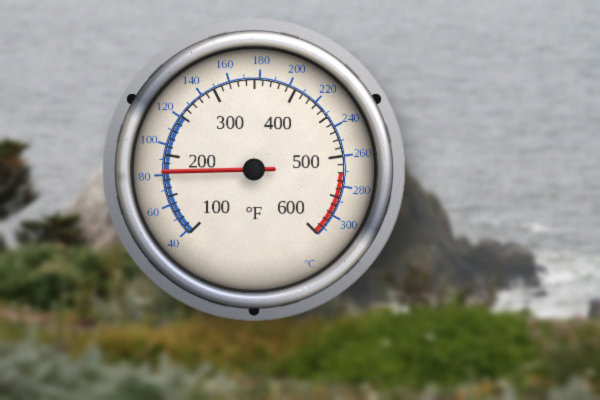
180 °F
